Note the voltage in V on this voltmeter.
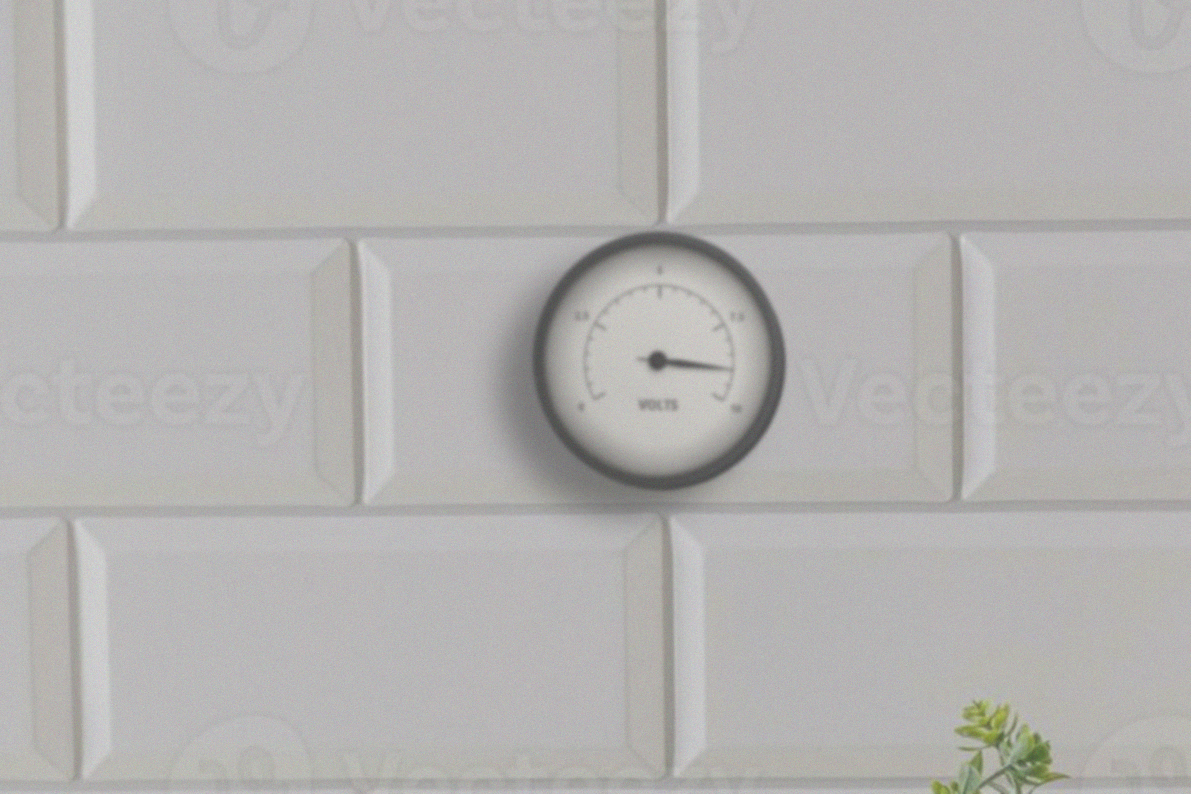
9 V
